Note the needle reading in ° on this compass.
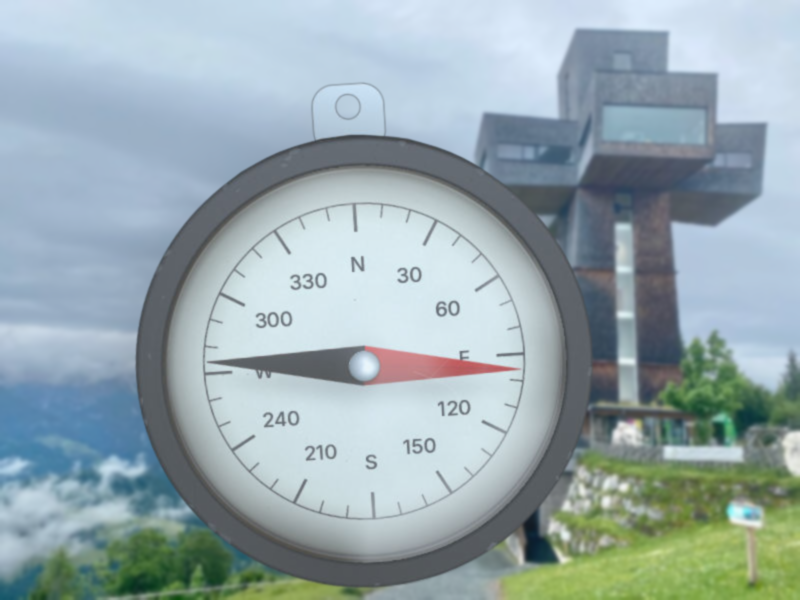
95 °
